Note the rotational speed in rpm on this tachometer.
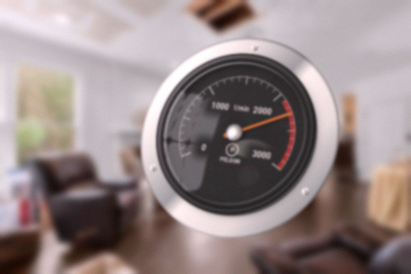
2300 rpm
